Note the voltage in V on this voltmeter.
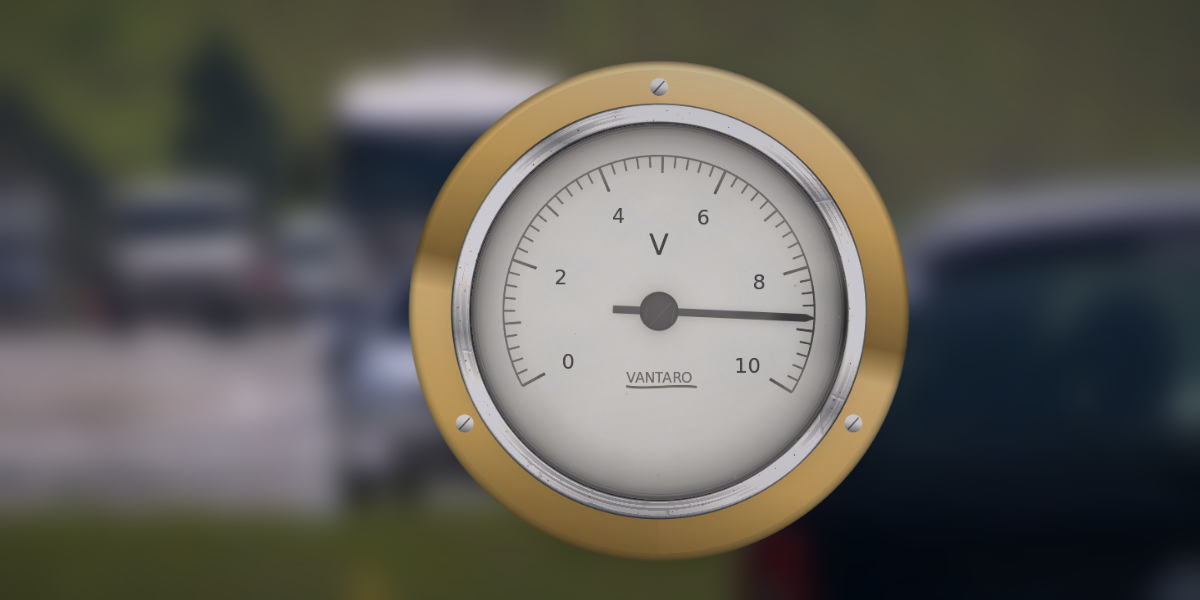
8.8 V
